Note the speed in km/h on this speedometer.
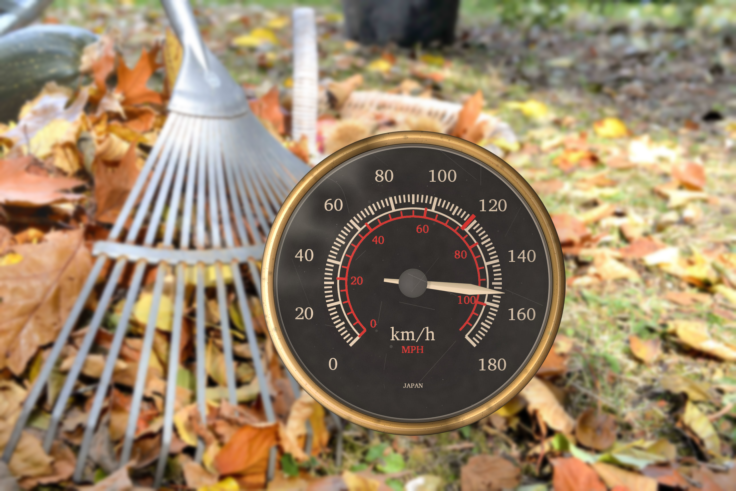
154 km/h
